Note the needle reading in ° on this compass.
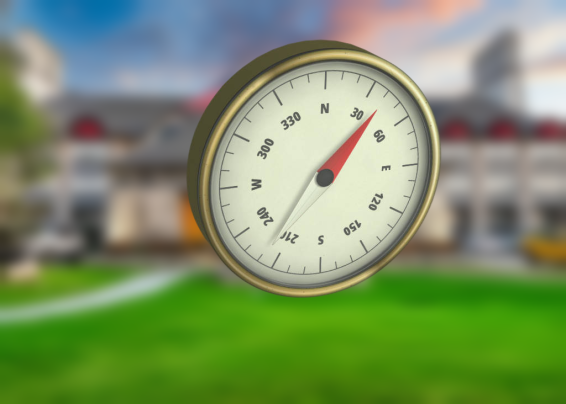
40 °
